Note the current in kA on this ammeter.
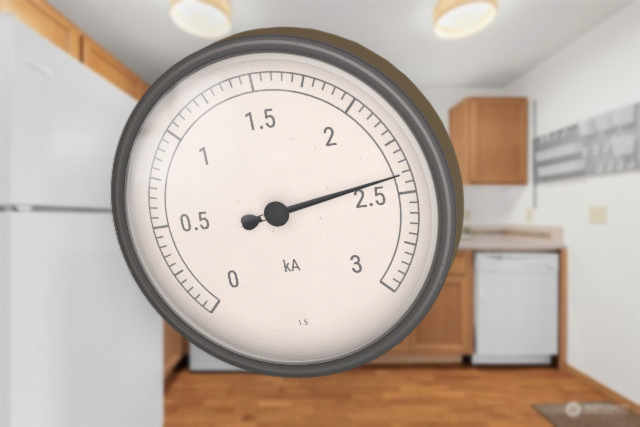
2.4 kA
